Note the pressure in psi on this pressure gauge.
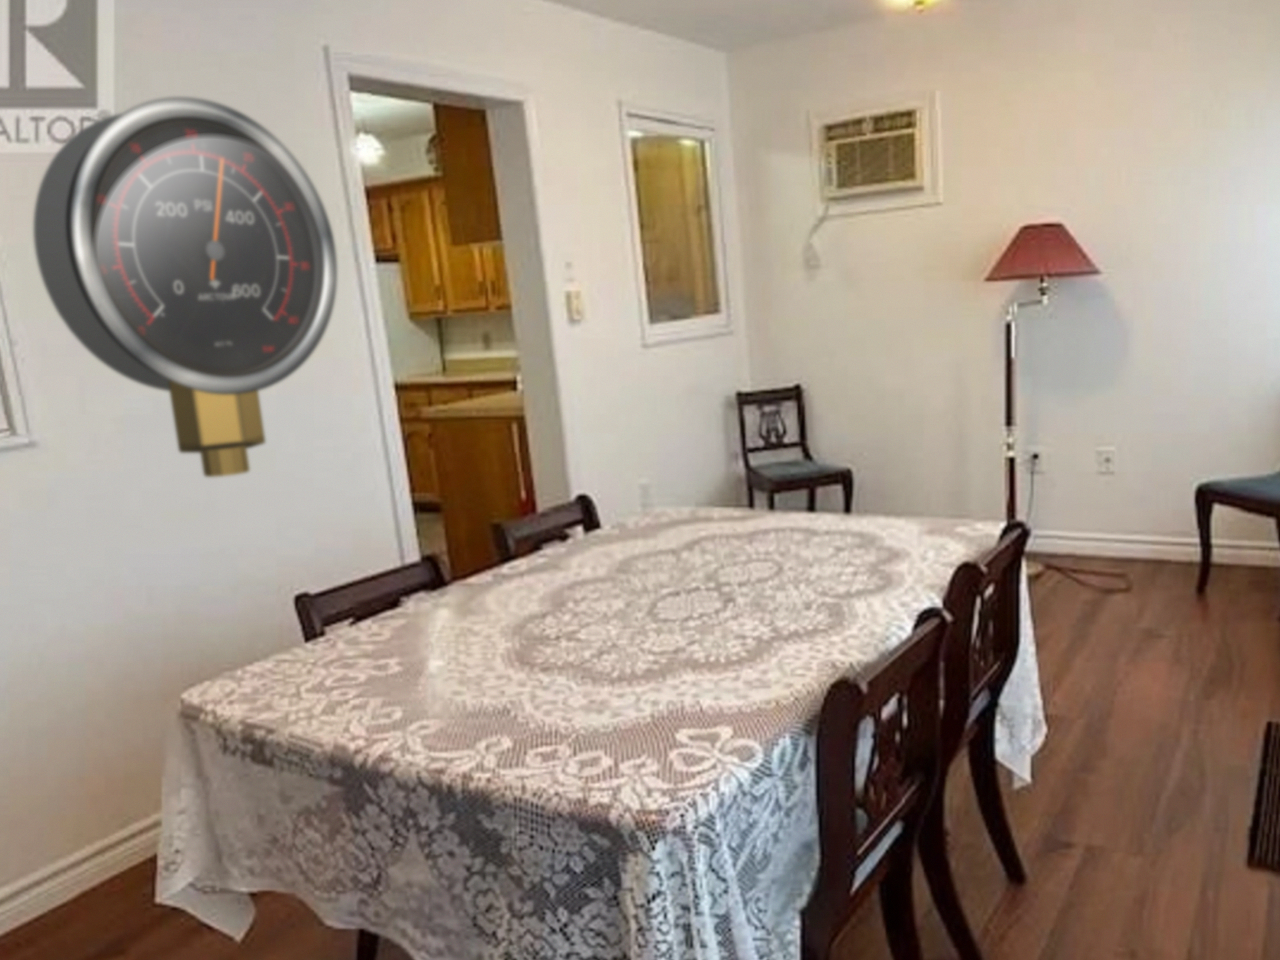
325 psi
